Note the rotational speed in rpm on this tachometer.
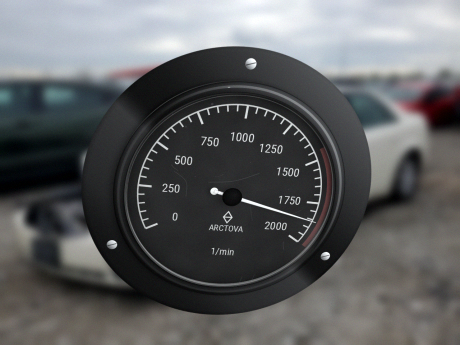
1850 rpm
